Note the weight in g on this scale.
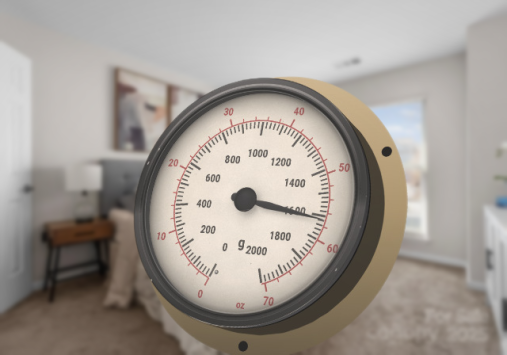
1620 g
